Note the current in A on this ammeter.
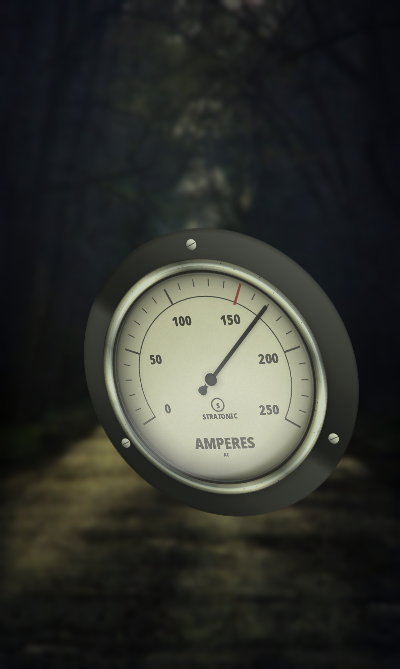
170 A
